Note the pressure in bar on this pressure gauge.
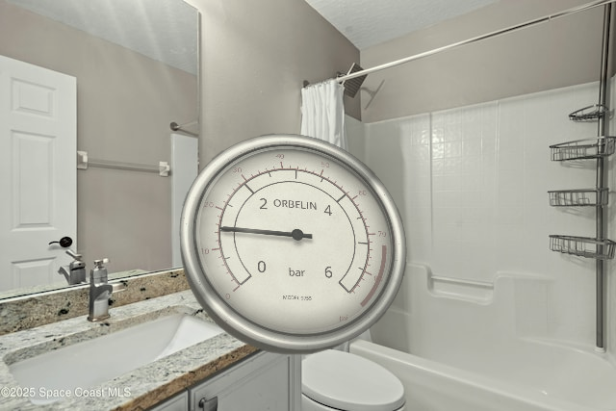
1 bar
